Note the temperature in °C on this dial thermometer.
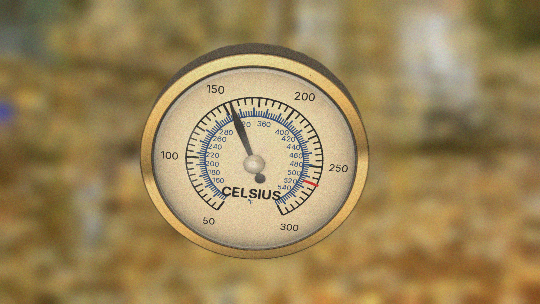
155 °C
